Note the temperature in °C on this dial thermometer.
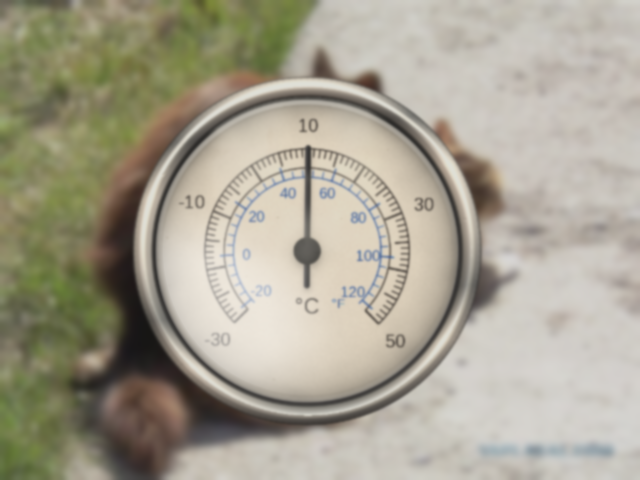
10 °C
